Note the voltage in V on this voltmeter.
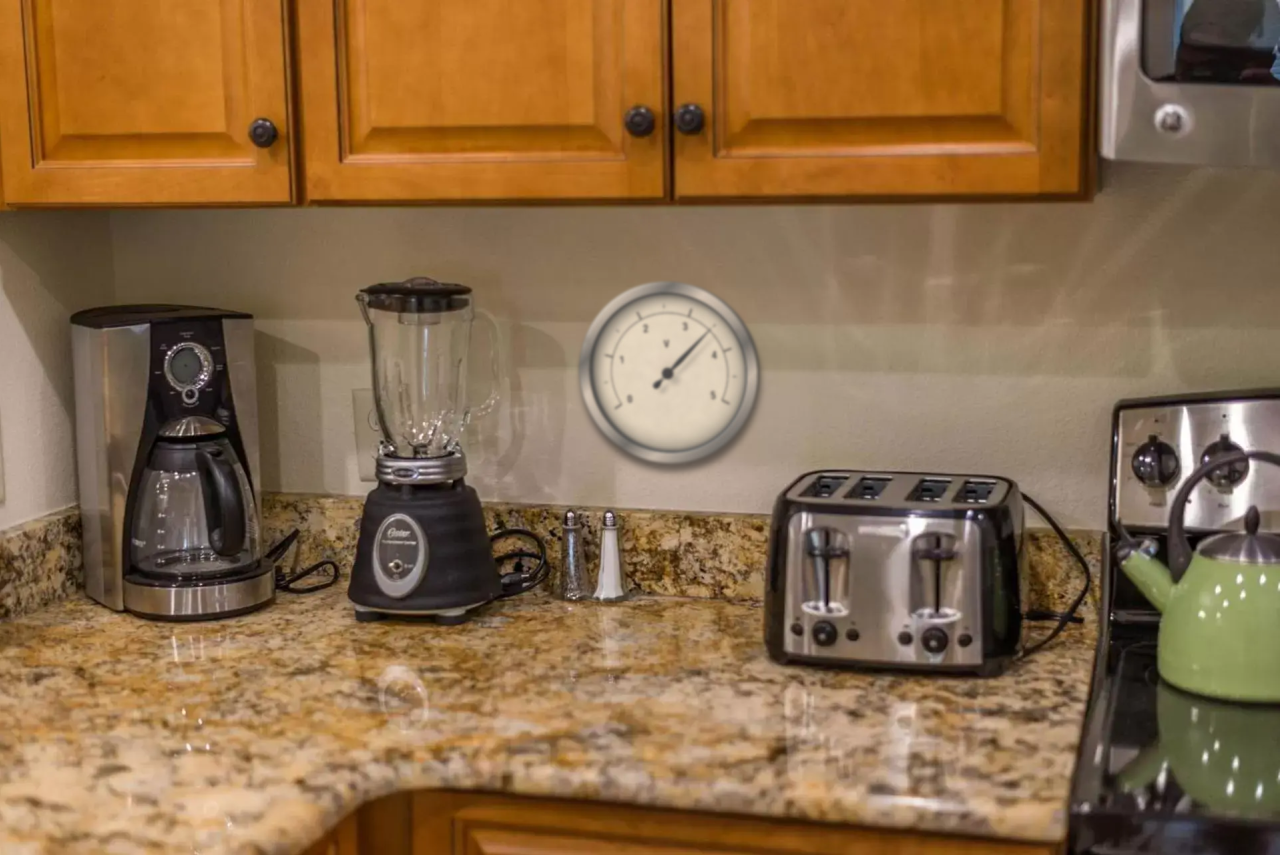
3.5 V
